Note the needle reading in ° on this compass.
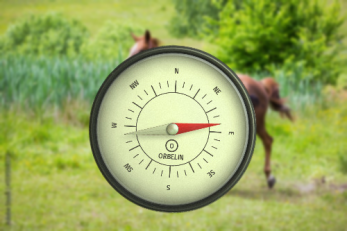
80 °
